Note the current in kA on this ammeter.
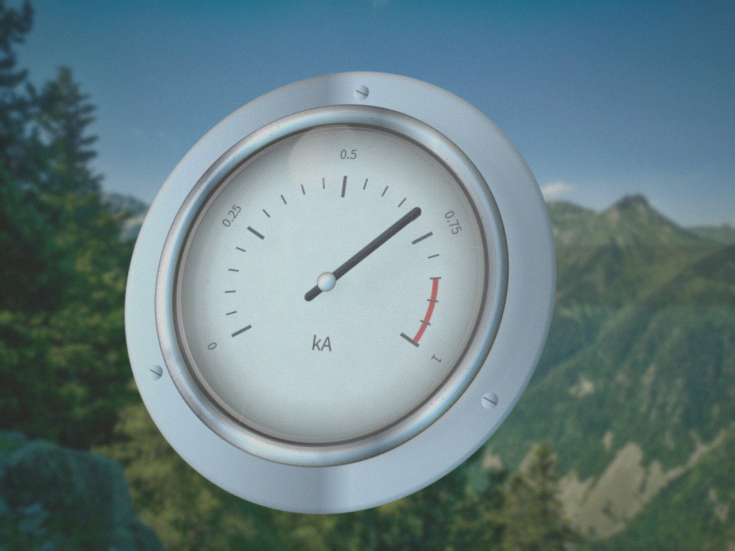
0.7 kA
